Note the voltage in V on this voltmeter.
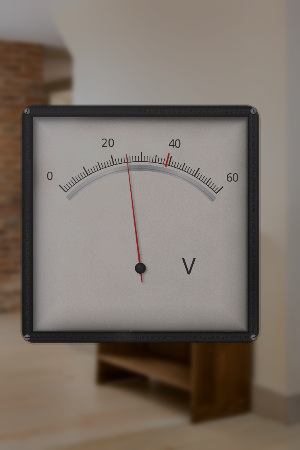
25 V
